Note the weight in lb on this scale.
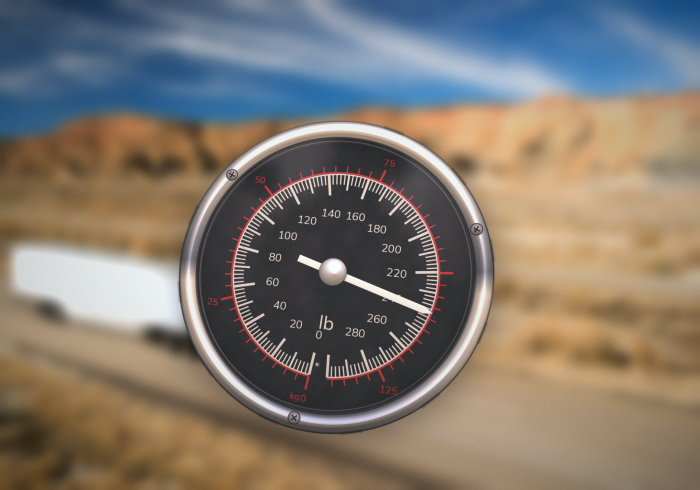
240 lb
